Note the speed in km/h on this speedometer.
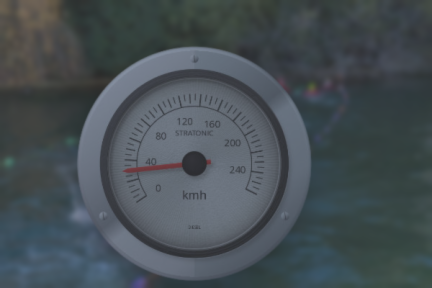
30 km/h
